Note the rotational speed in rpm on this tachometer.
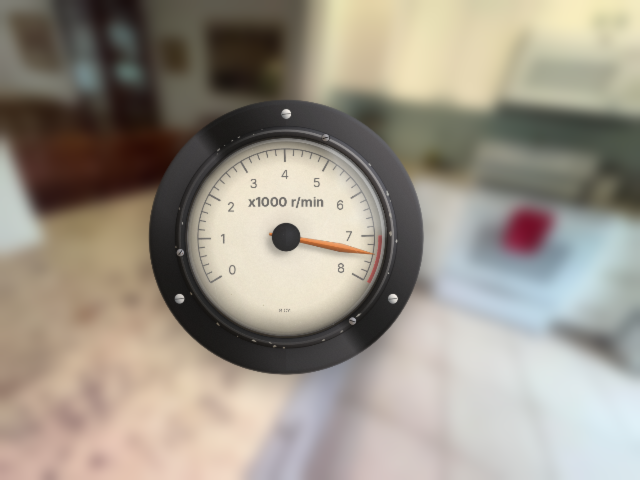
7400 rpm
